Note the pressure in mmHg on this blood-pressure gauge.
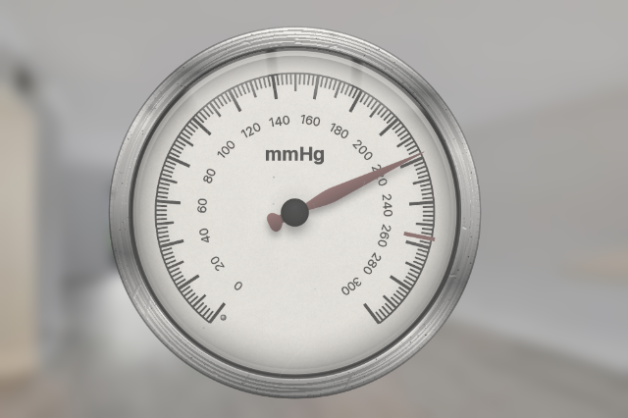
218 mmHg
